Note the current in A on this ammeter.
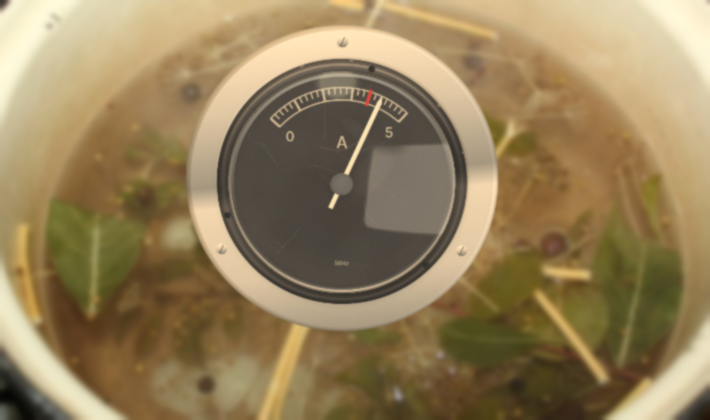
4 A
